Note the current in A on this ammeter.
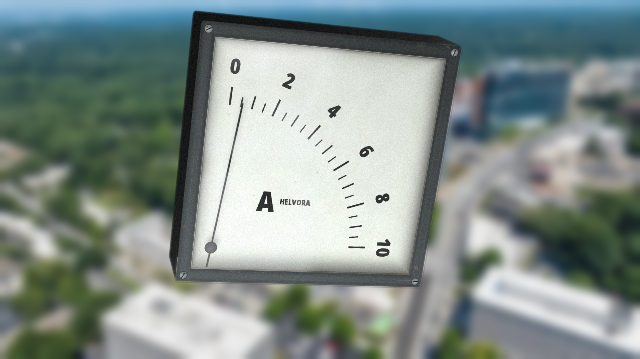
0.5 A
